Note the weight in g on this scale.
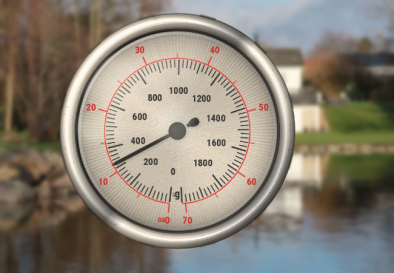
320 g
